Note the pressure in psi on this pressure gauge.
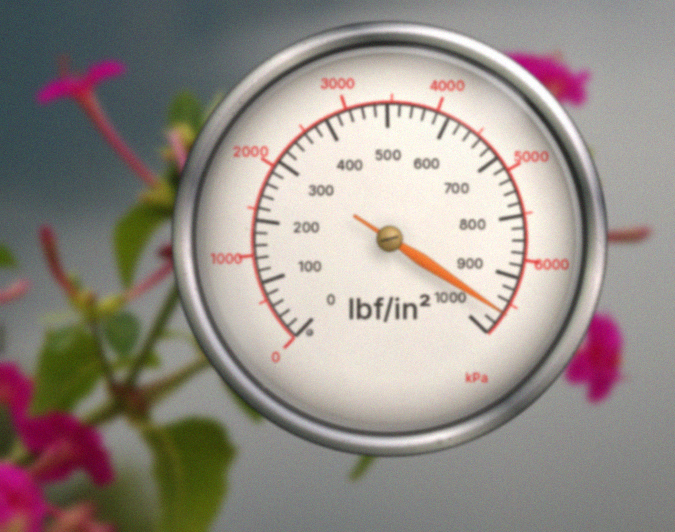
960 psi
